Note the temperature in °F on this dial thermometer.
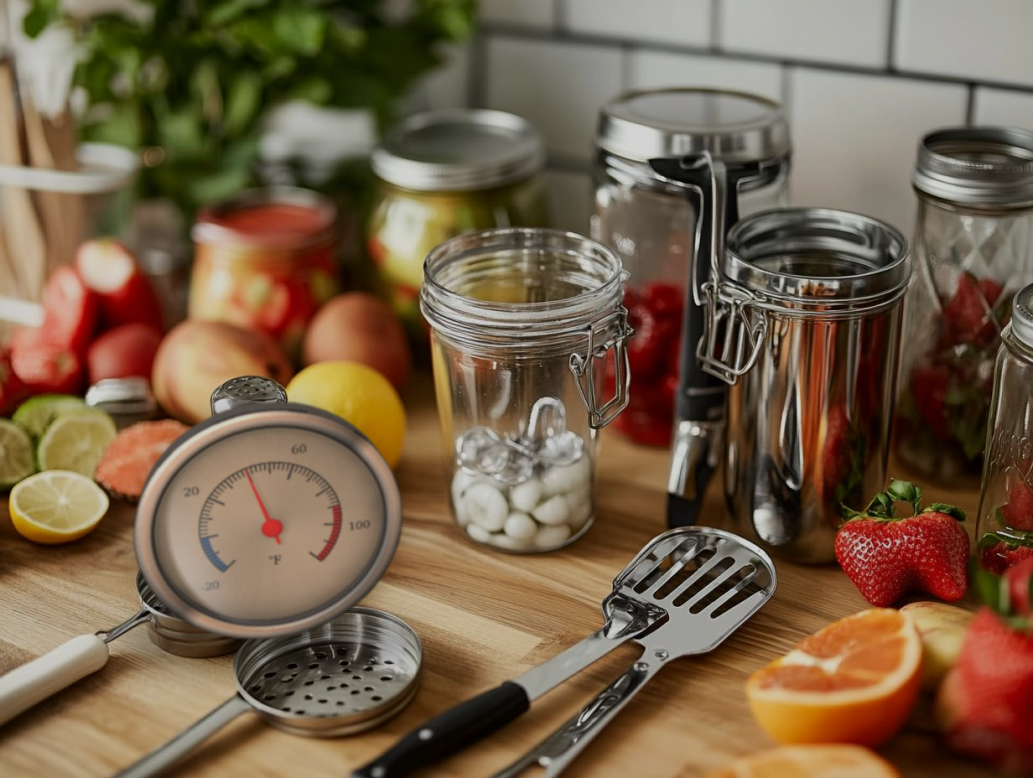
40 °F
